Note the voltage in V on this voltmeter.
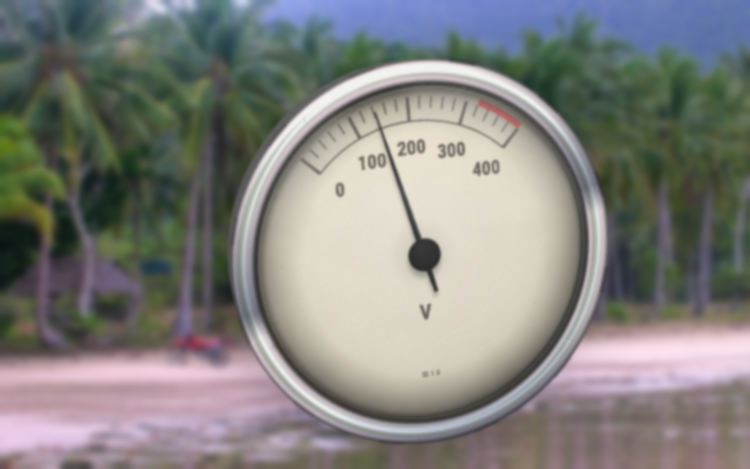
140 V
